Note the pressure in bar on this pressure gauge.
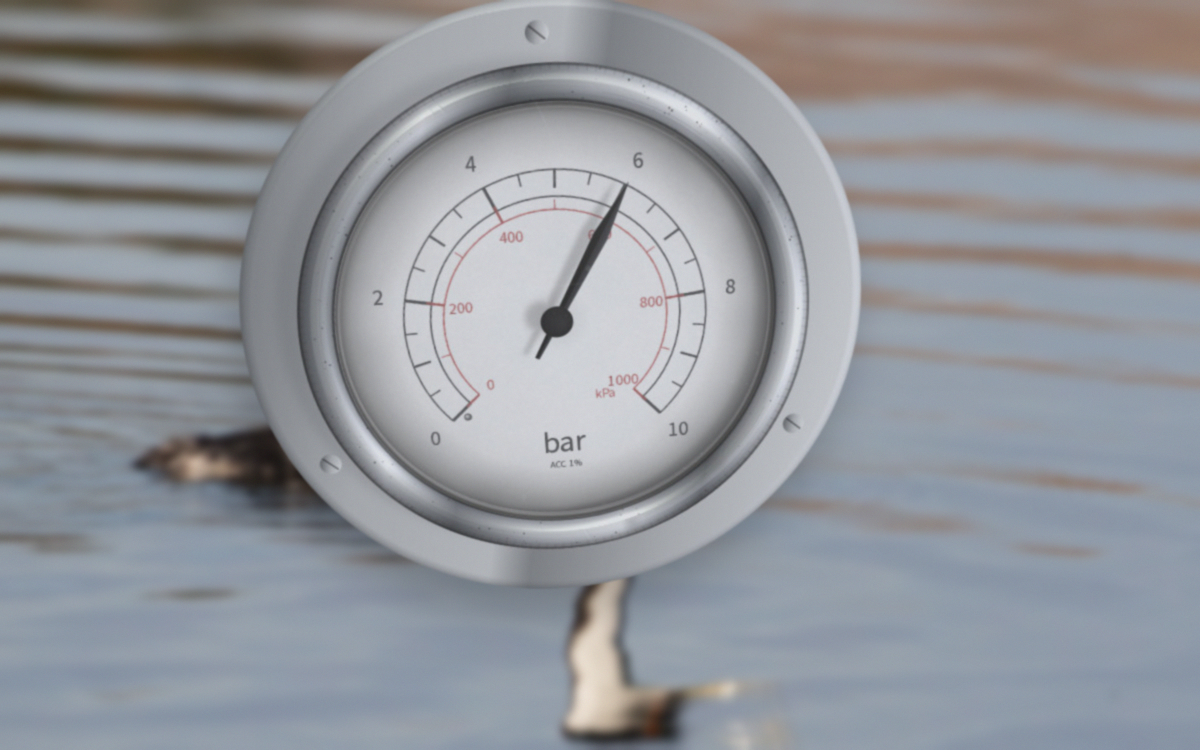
6 bar
